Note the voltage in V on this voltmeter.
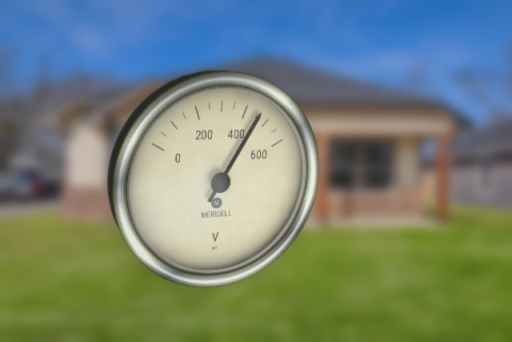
450 V
